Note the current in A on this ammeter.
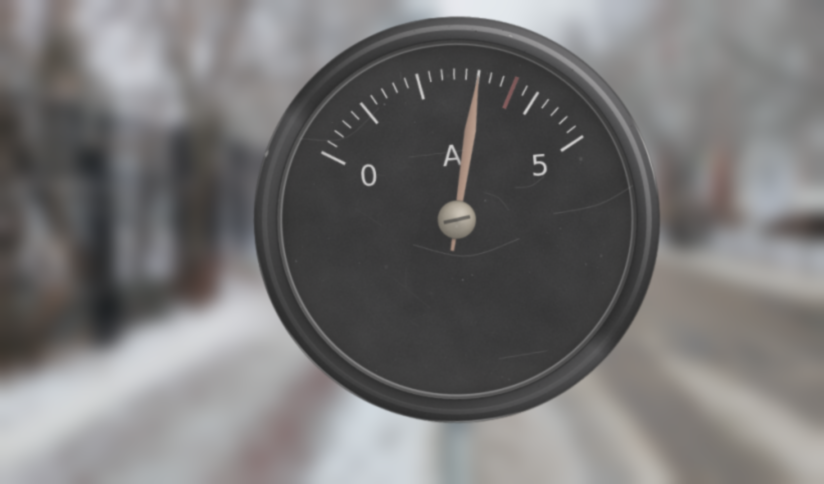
3 A
